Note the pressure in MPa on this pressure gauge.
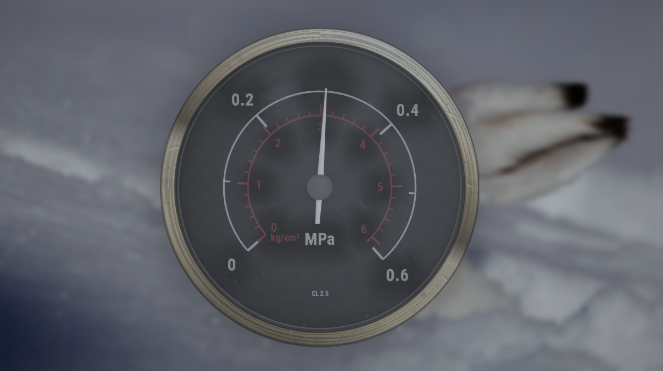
0.3 MPa
